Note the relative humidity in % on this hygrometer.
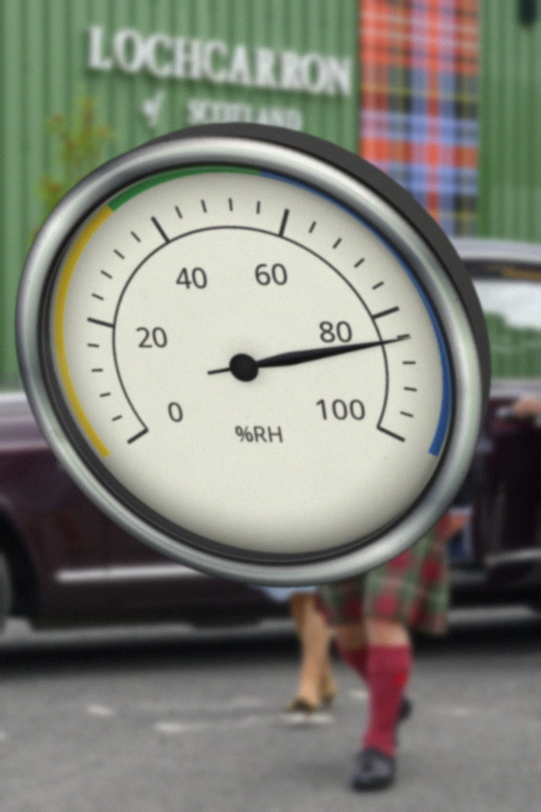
84 %
